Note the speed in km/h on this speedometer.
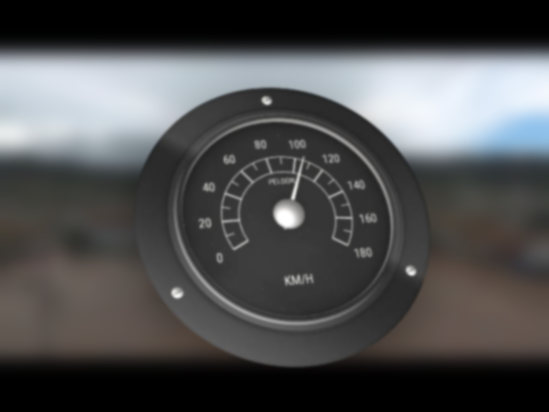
105 km/h
